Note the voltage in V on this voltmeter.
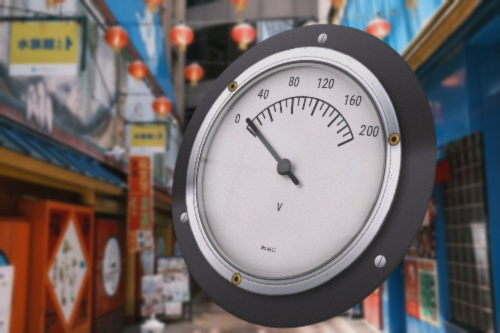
10 V
